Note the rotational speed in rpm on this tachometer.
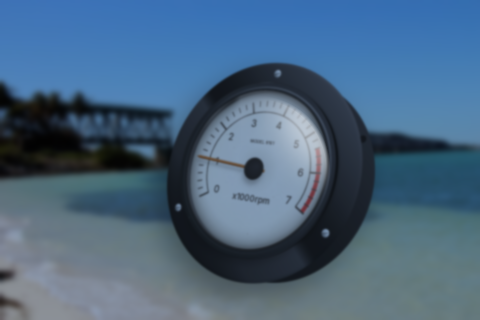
1000 rpm
